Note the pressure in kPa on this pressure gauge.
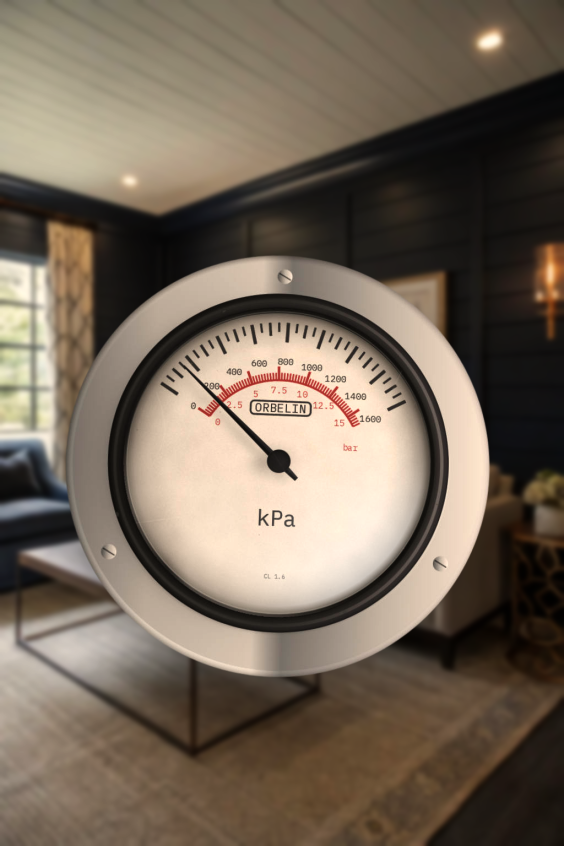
150 kPa
